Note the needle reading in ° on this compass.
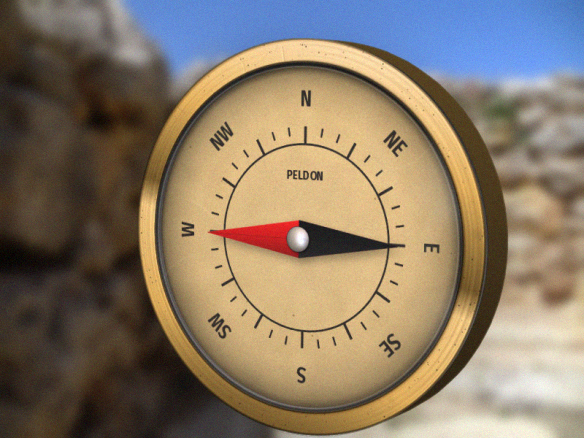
270 °
